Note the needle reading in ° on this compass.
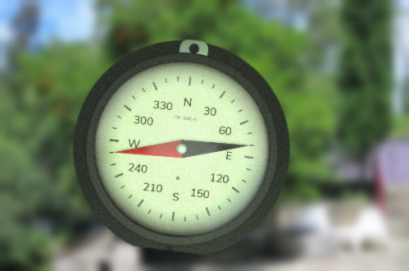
260 °
